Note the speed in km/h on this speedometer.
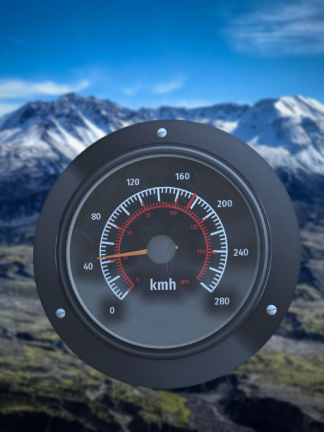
44 km/h
